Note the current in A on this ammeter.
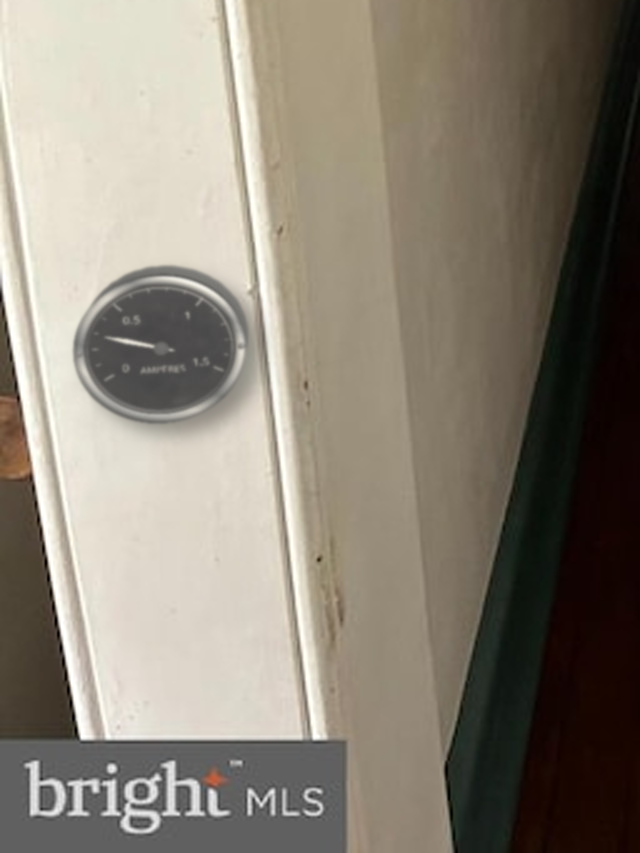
0.3 A
